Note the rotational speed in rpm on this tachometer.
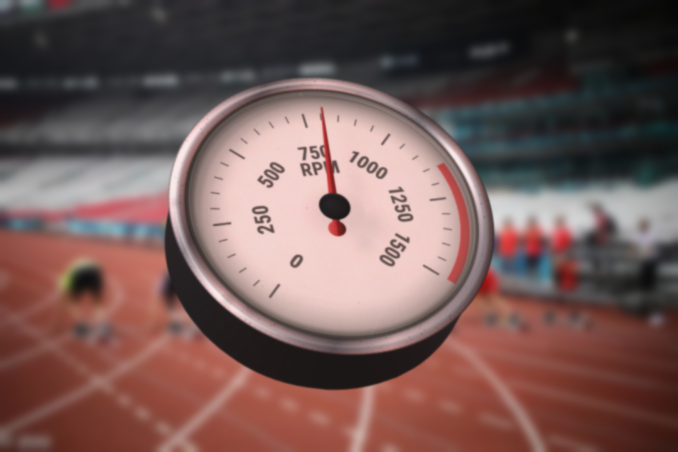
800 rpm
